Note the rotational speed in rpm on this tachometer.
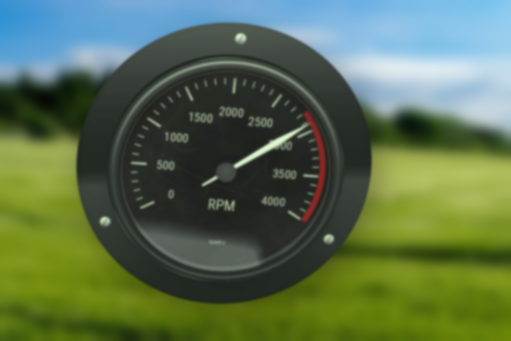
2900 rpm
